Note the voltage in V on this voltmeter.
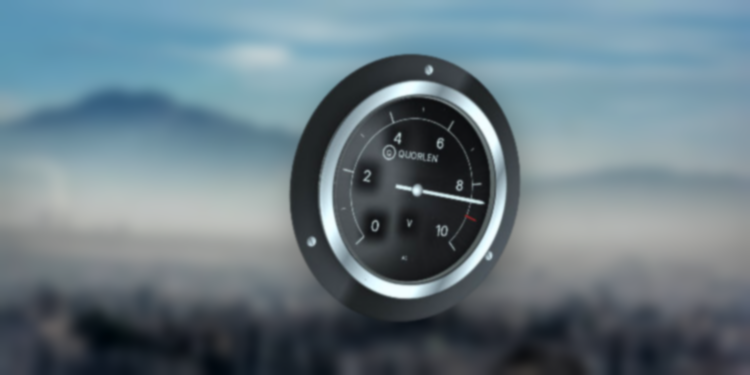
8.5 V
